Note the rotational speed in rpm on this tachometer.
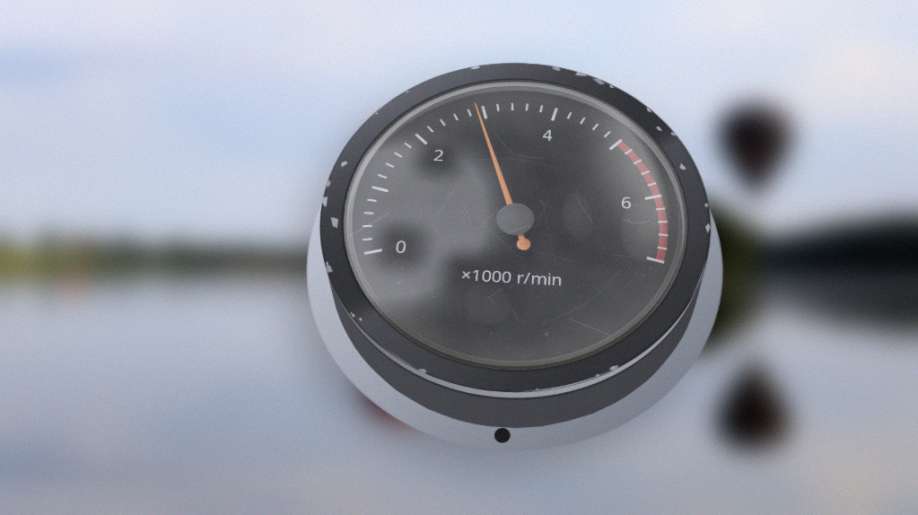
2900 rpm
